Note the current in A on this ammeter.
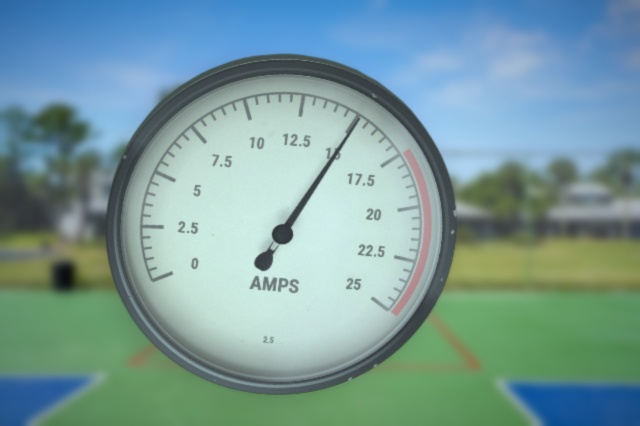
15 A
